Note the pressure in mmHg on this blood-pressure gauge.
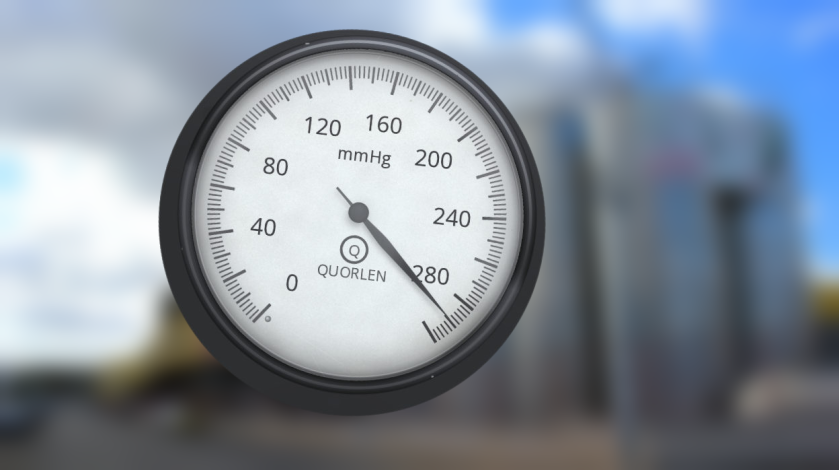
290 mmHg
